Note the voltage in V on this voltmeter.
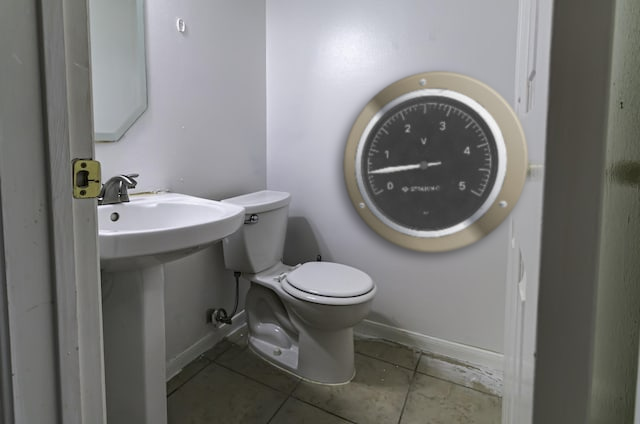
0.5 V
